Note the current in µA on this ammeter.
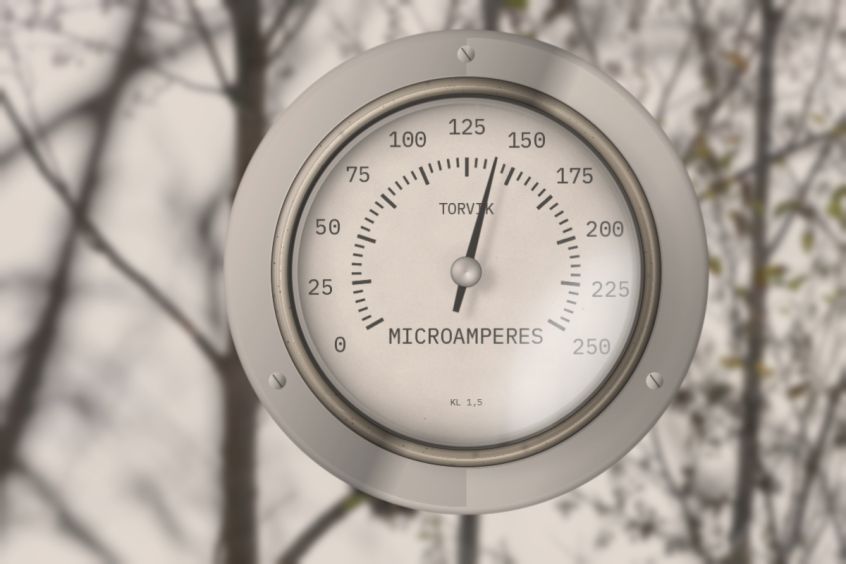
140 µA
